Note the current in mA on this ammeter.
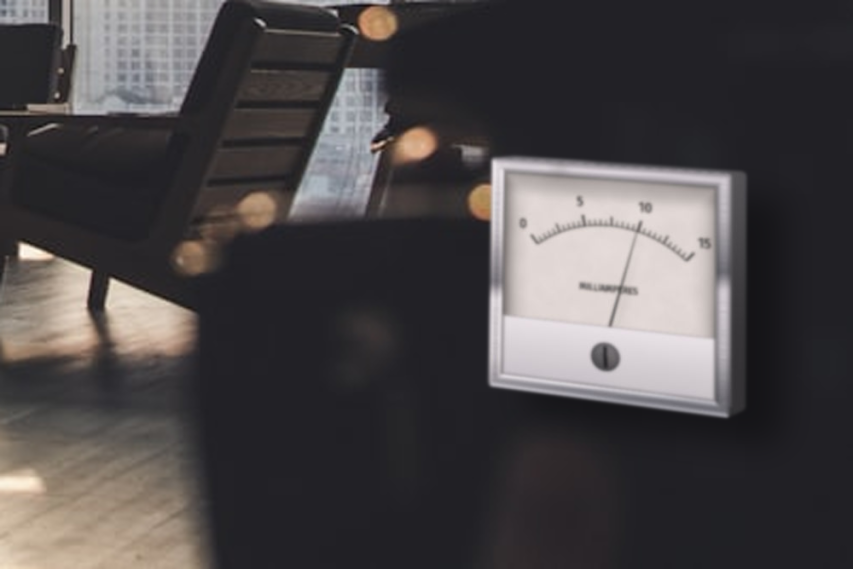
10 mA
